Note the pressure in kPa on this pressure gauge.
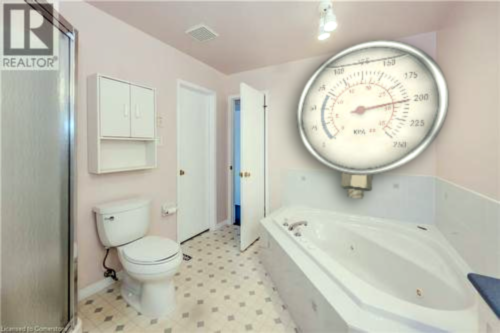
200 kPa
